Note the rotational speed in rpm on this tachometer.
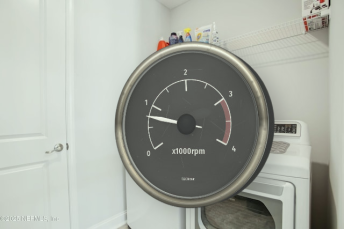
750 rpm
